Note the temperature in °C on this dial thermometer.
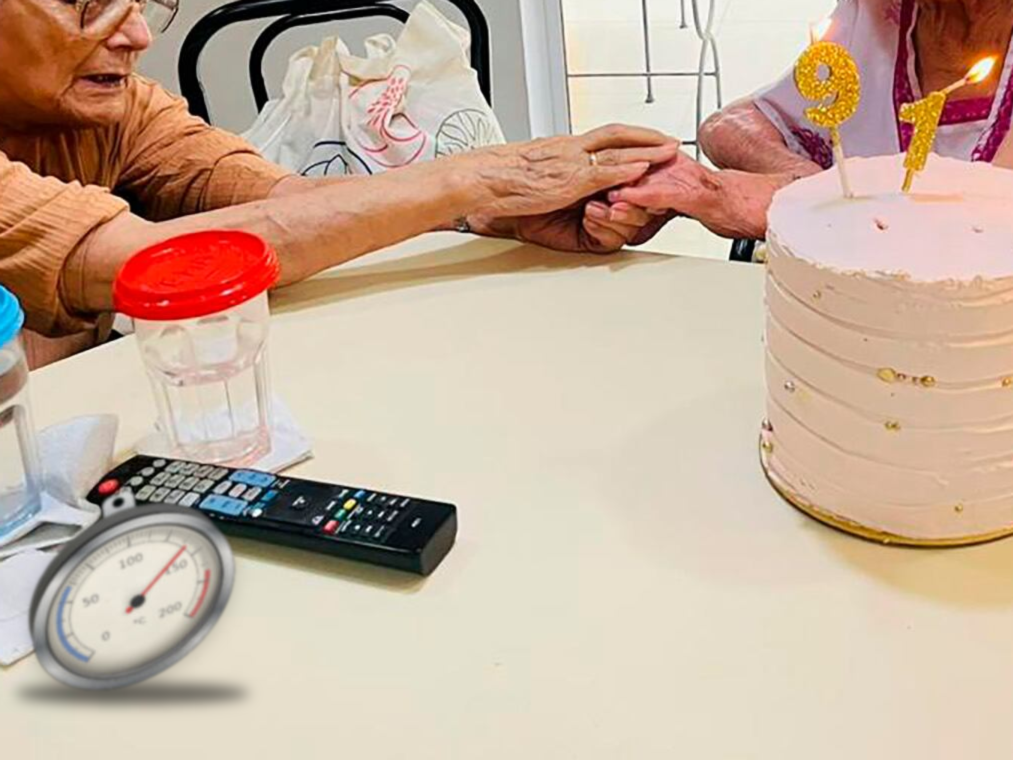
137.5 °C
